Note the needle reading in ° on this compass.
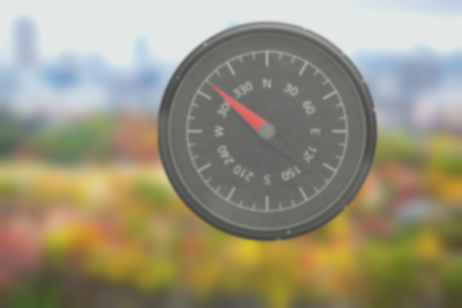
310 °
